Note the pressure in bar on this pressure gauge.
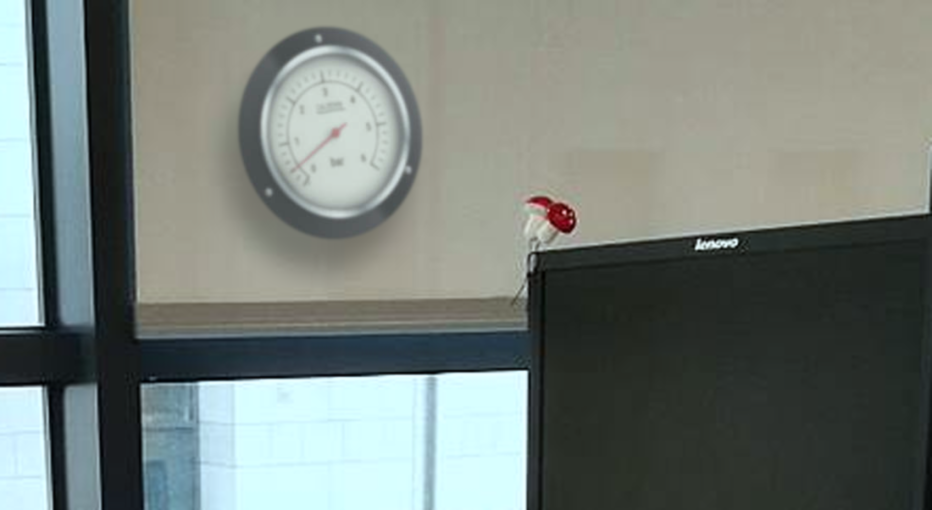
0.4 bar
